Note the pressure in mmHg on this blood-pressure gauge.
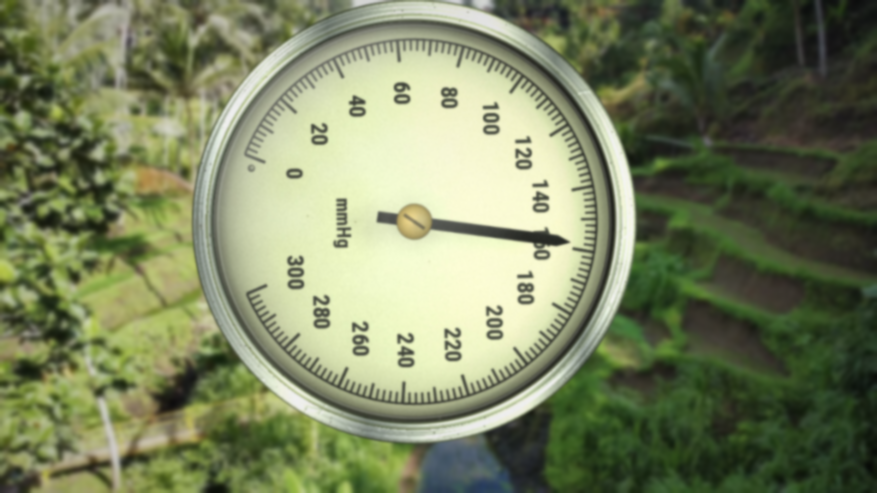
158 mmHg
